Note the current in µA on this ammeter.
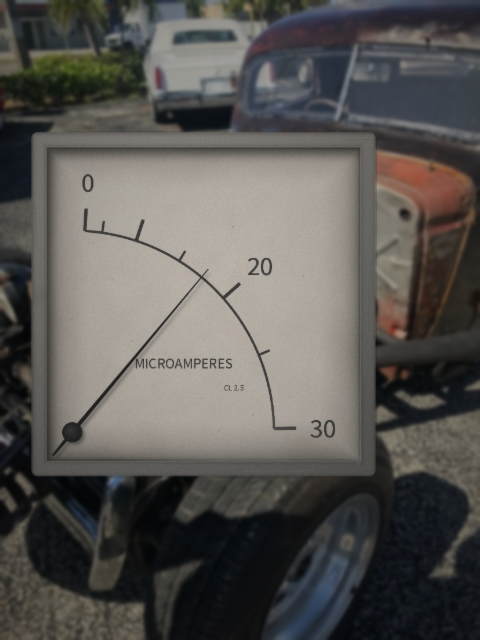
17.5 µA
